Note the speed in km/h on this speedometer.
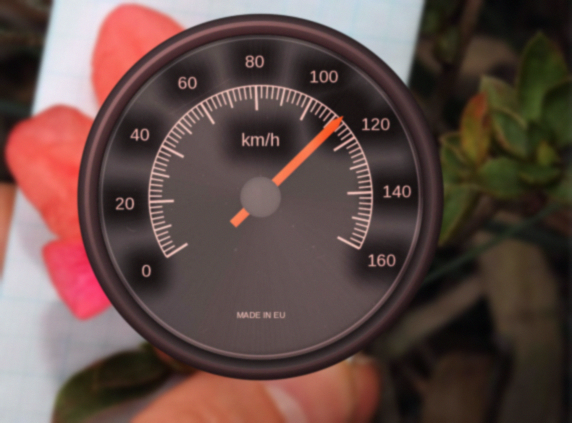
112 km/h
